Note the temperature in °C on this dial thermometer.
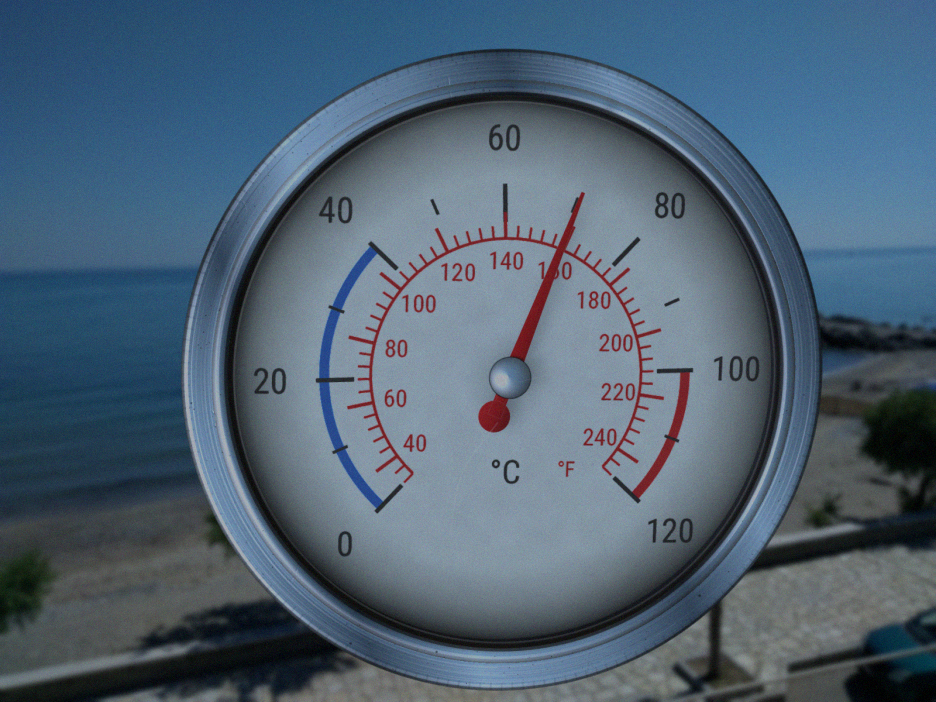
70 °C
